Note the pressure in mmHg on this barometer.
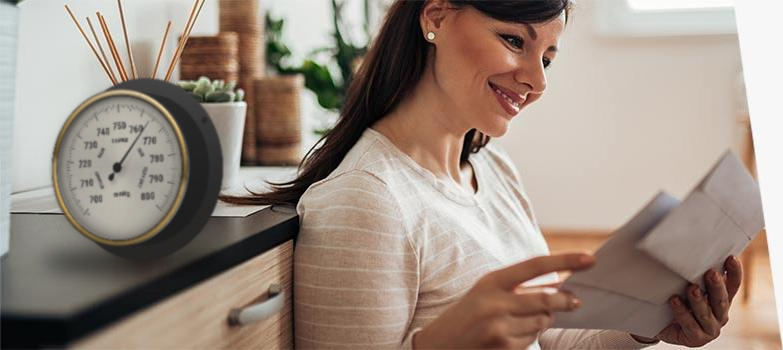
765 mmHg
